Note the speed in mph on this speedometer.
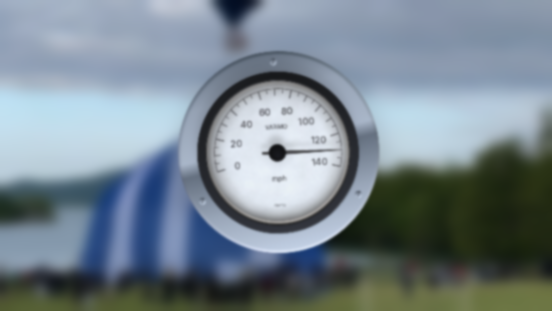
130 mph
